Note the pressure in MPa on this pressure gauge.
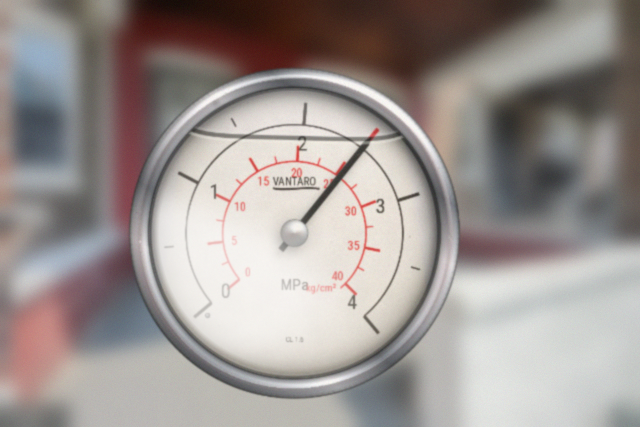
2.5 MPa
